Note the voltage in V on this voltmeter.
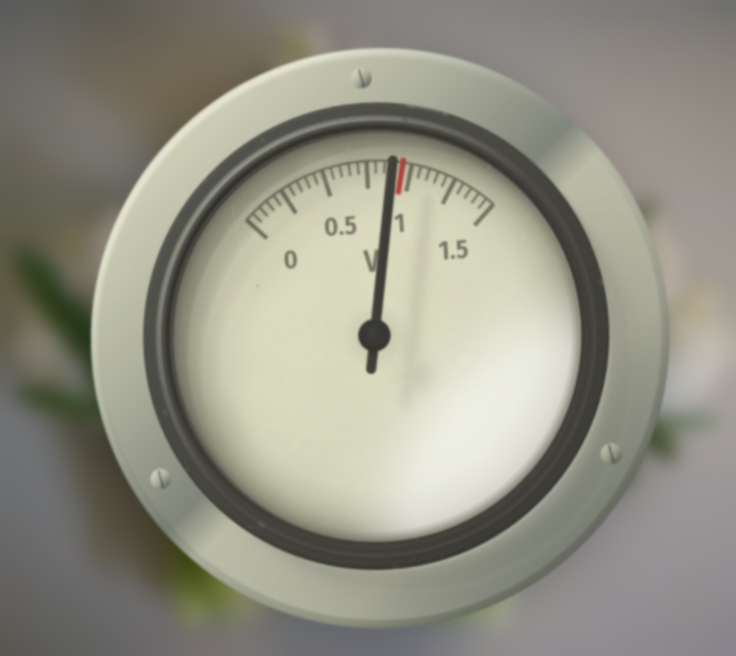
0.9 V
